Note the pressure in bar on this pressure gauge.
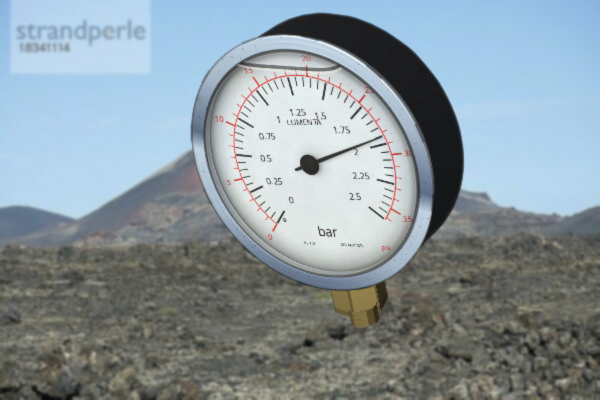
1.95 bar
